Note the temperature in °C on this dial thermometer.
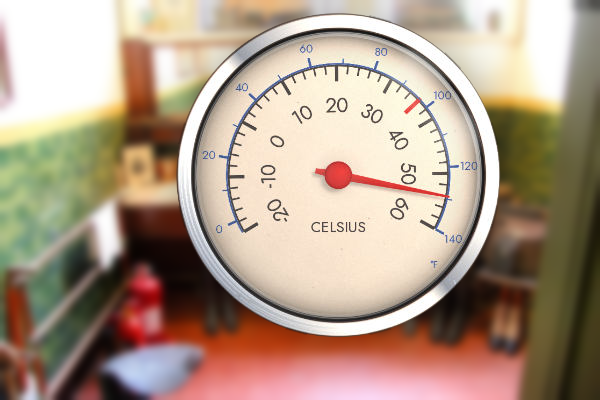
54 °C
